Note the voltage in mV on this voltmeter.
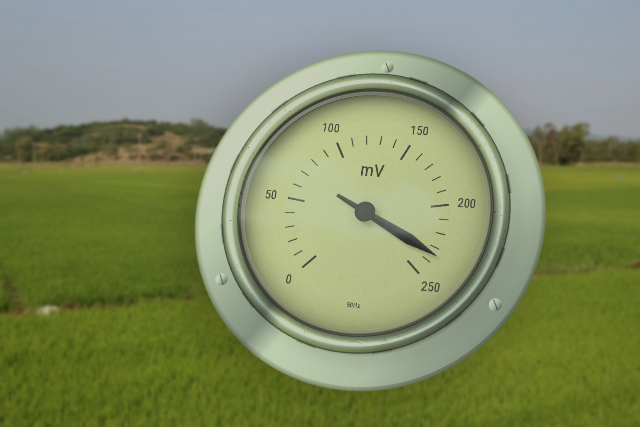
235 mV
